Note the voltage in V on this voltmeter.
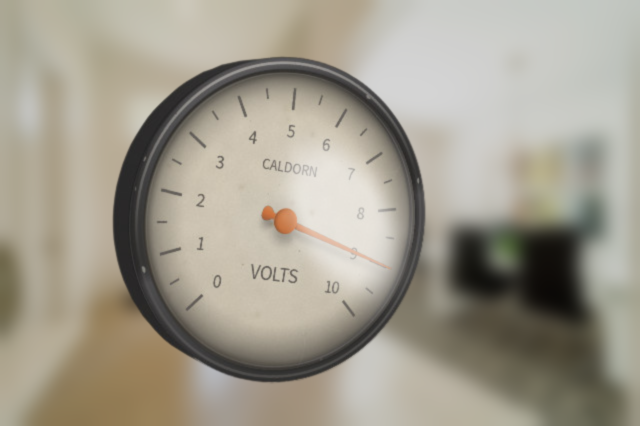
9 V
